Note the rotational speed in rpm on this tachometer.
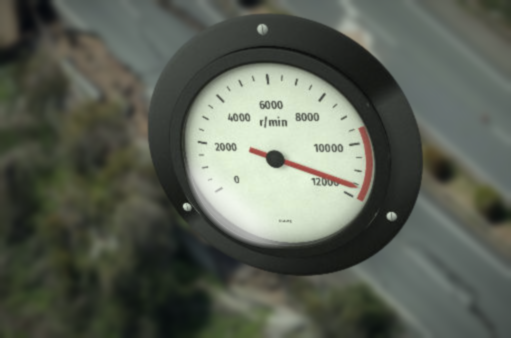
11500 rpm
